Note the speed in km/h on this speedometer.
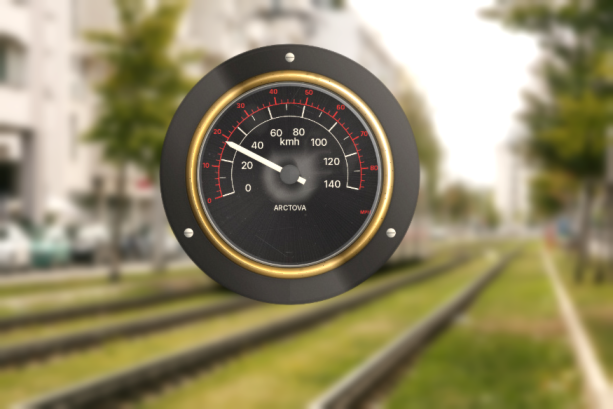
30 km/h
